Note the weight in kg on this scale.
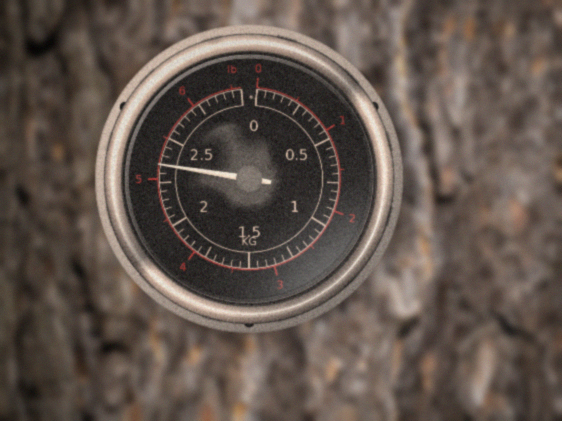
2.35 kg
